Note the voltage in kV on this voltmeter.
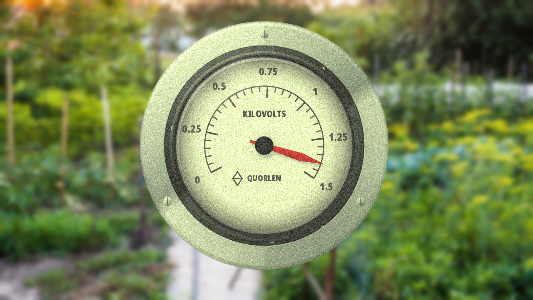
1.4 kV
